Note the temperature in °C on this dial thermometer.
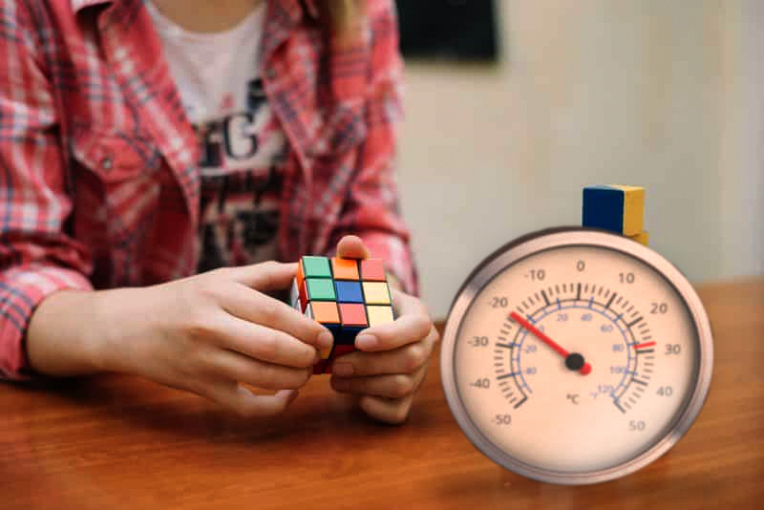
-20 °C
